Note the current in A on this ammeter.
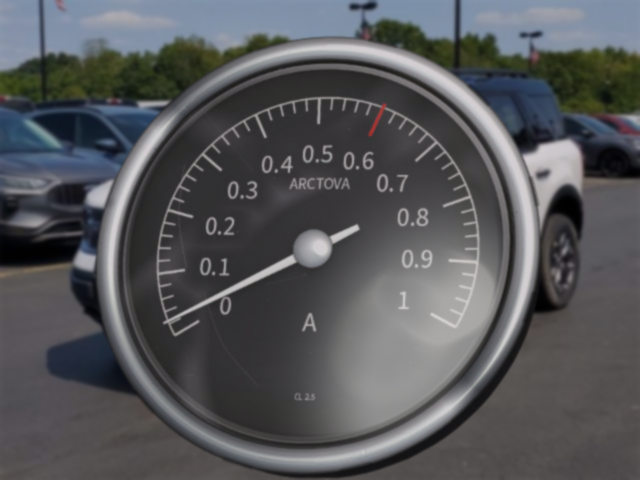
0.02 A
